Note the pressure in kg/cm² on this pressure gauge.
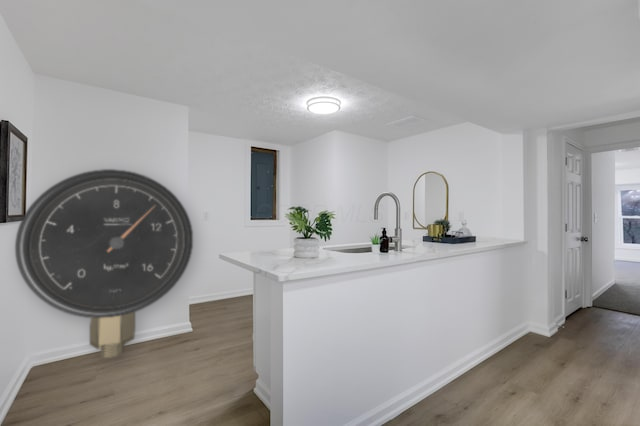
10.5 kg/cm²
